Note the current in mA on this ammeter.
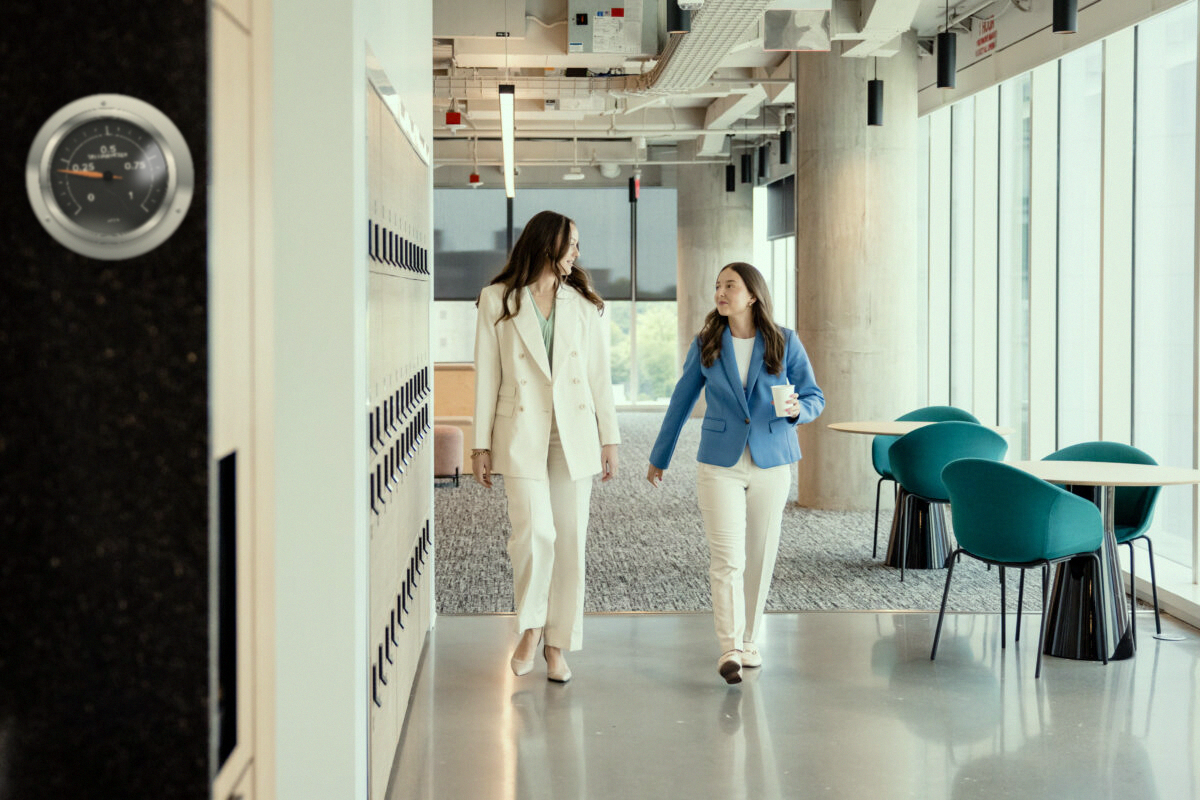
0.2 mA
